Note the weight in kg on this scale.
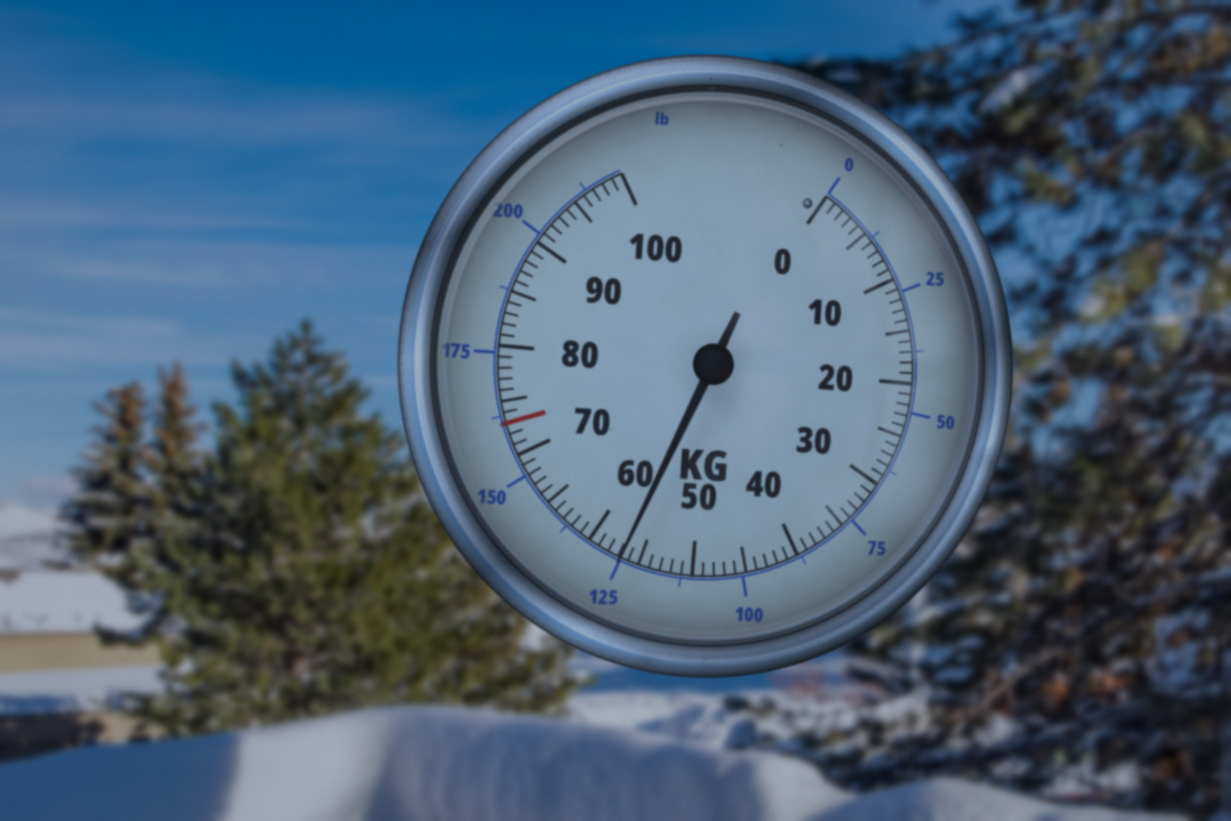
57 kg
